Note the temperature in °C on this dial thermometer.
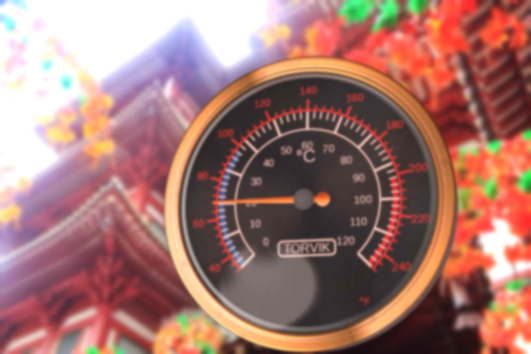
20 °C
